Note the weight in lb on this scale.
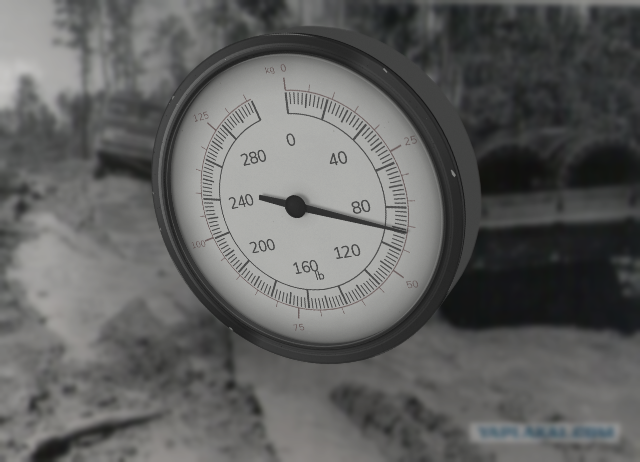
90 lb
